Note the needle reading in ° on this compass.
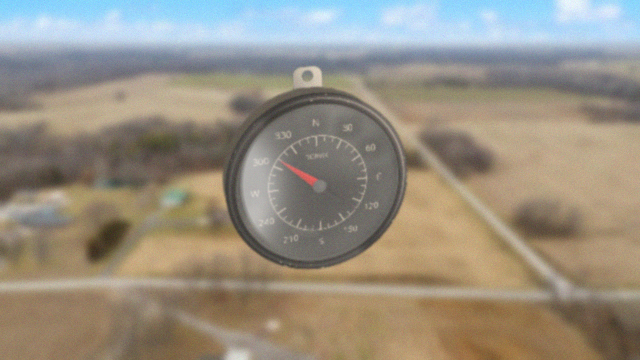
310 °
